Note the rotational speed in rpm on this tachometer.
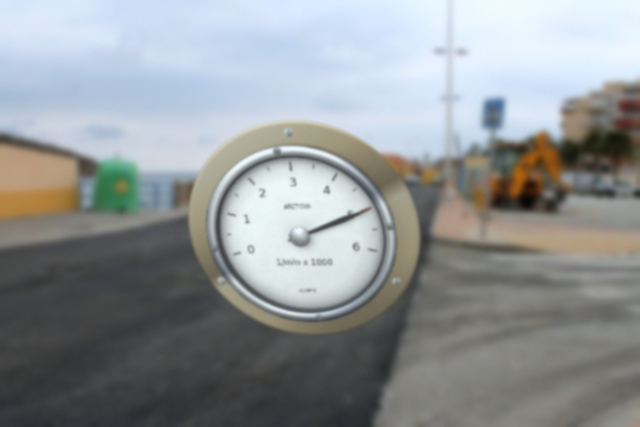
5000 rpm
